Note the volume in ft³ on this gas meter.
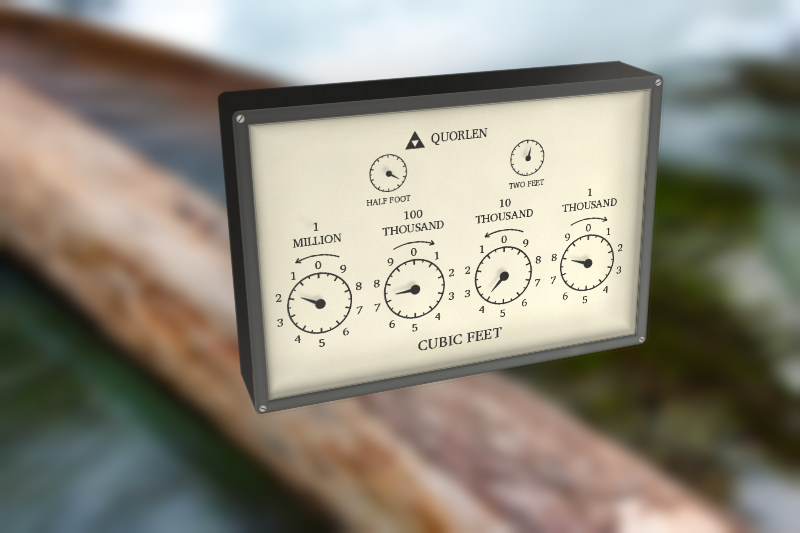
173800 ft³
